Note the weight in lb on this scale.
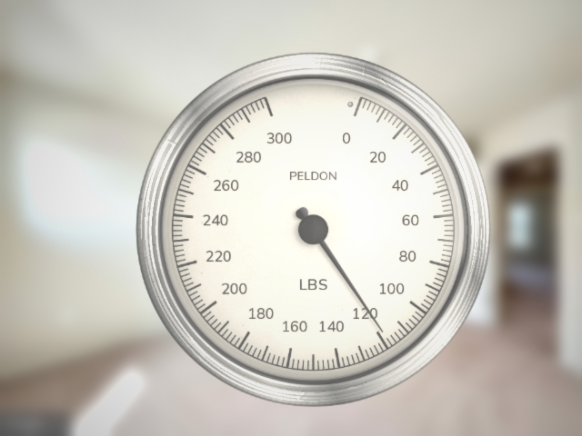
118 lb
